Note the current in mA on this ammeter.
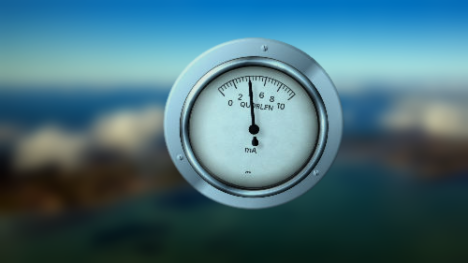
4 mA
